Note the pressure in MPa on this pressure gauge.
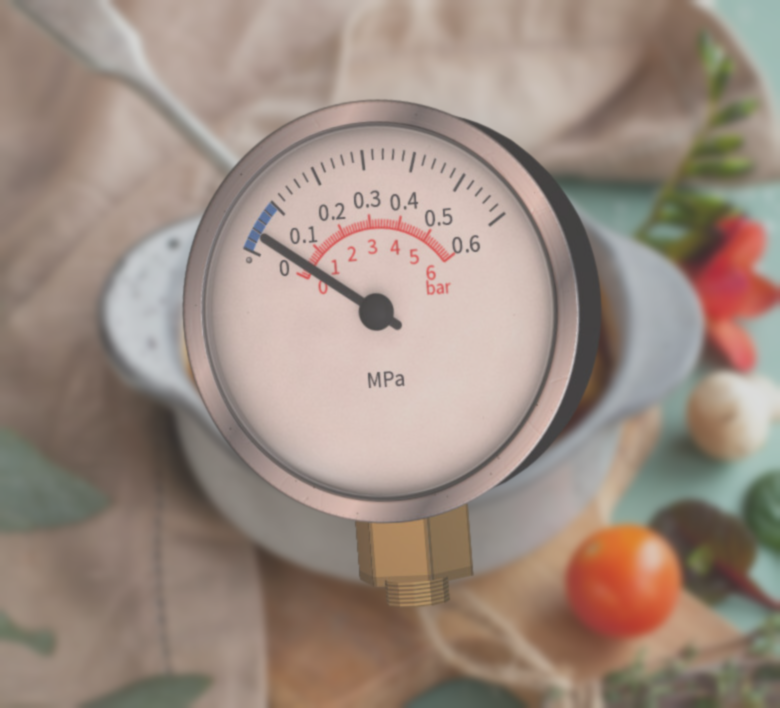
0.04 MPa
